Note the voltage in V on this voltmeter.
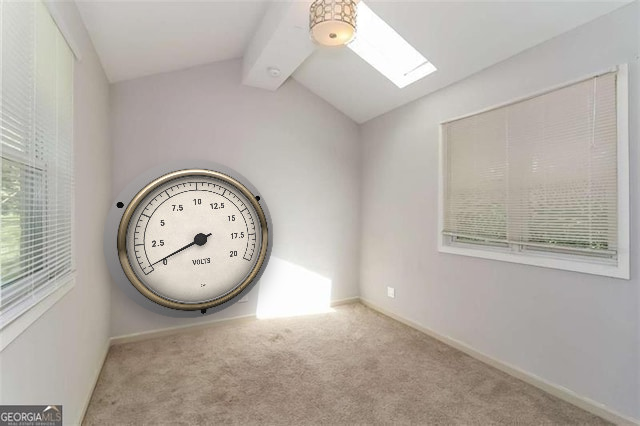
0.5 V
